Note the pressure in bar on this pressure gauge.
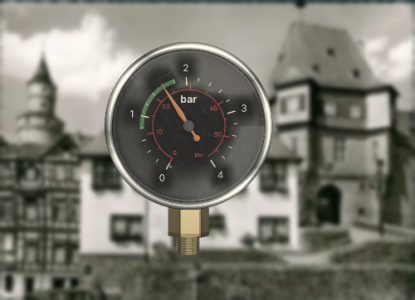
1.6 bar
